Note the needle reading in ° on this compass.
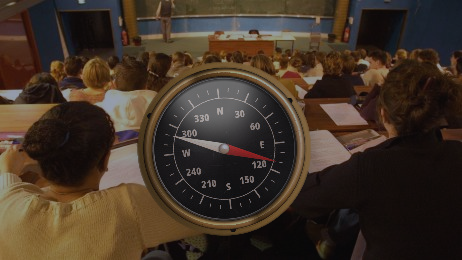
110 °
